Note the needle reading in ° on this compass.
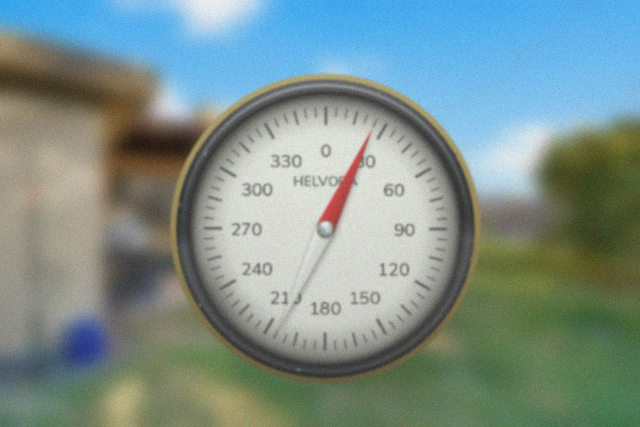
25 °
